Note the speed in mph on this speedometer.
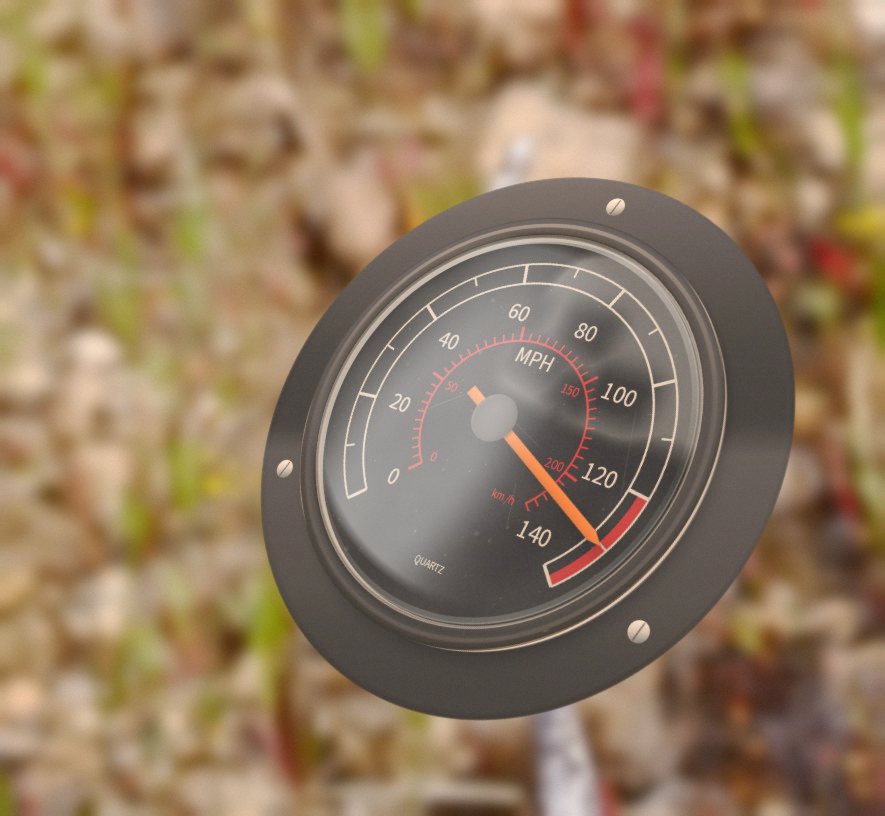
130 mph
